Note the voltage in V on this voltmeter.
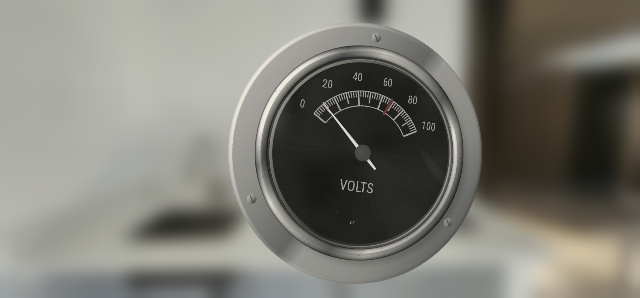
10 V
